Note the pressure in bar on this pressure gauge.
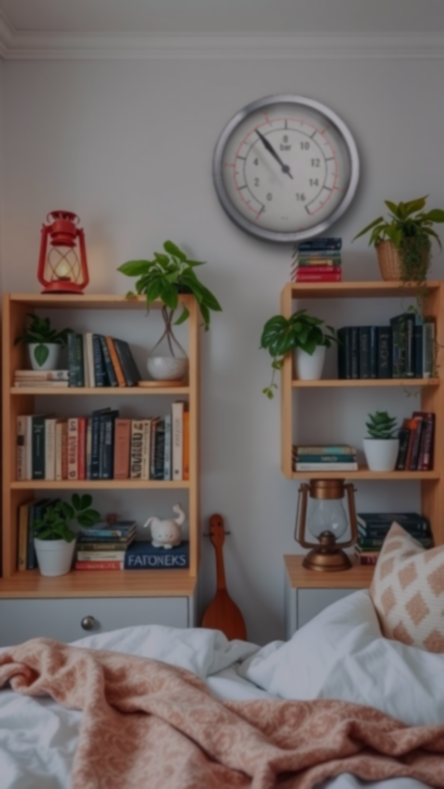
6 bar
